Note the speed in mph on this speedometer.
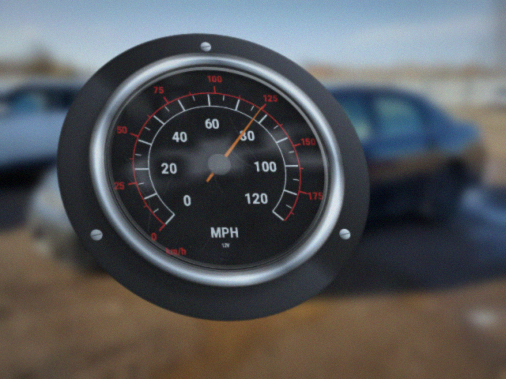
77.5 mph
